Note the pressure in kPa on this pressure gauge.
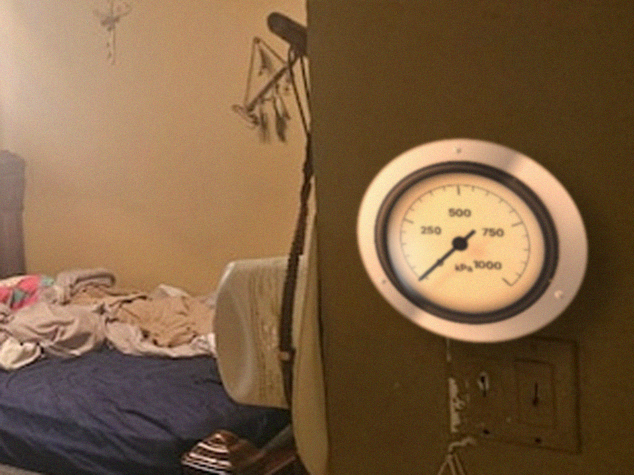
0 kPa
